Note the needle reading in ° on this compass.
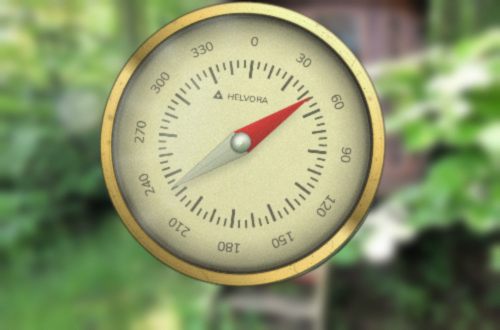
50 °
